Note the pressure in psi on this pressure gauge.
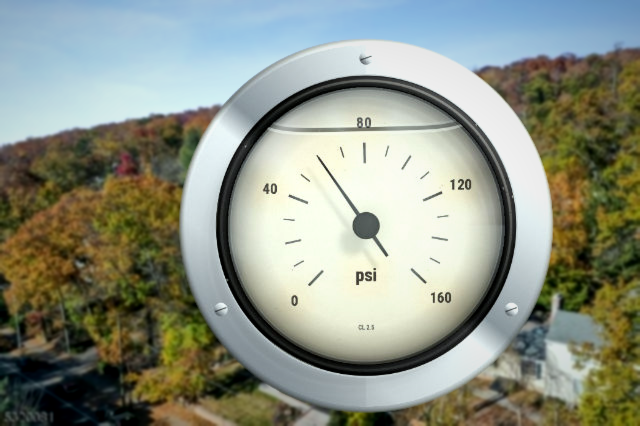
60 psi
